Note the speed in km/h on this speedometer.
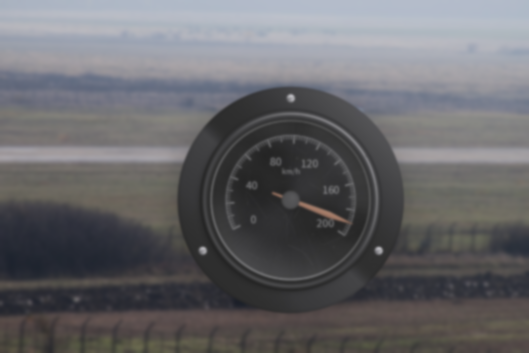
190 km/h
